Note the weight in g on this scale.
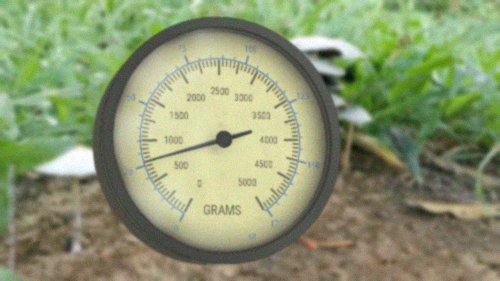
750 g
